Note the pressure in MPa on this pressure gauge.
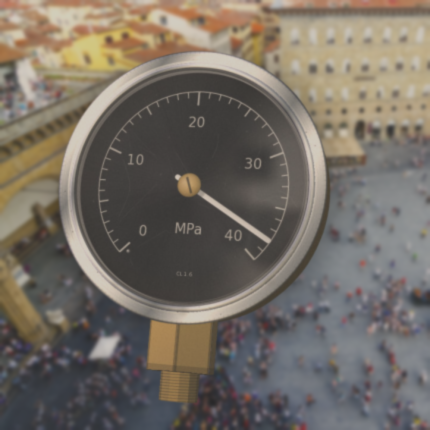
38 MPa
